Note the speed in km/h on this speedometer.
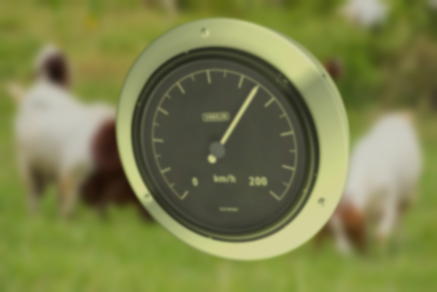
130 km/h
